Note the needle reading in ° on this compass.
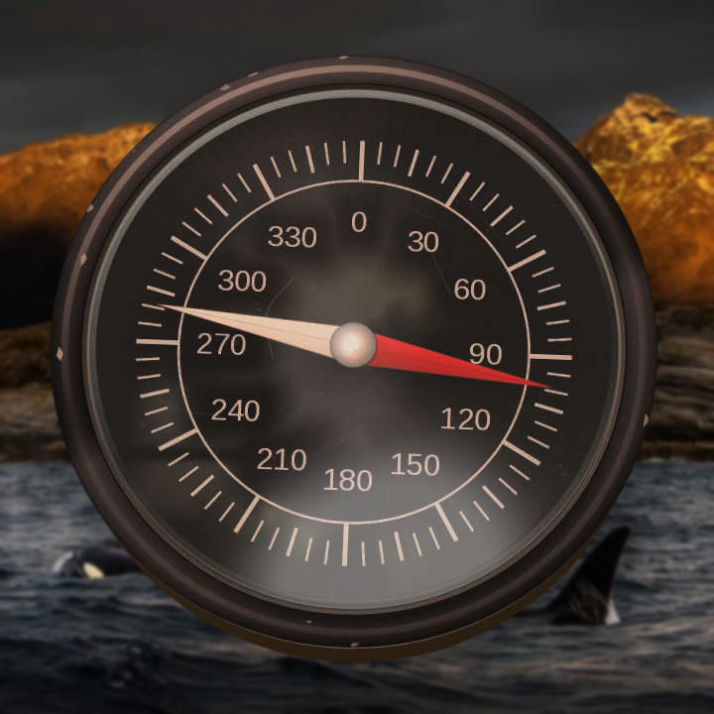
100 °
